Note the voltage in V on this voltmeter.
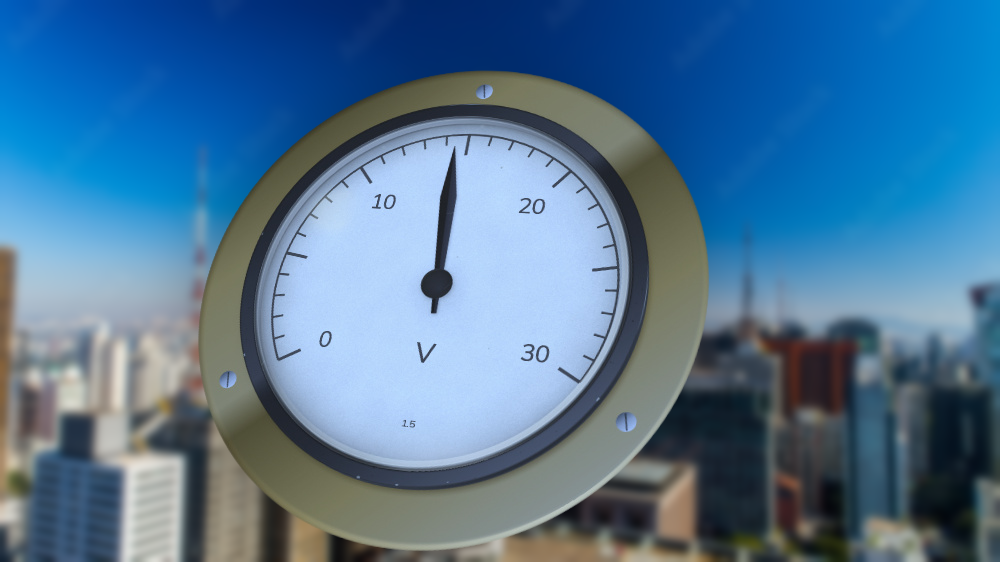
14.5 V
